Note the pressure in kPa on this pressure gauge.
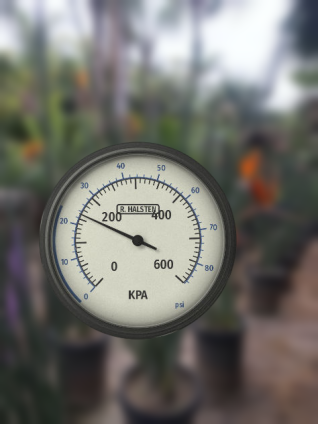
160 kPa
